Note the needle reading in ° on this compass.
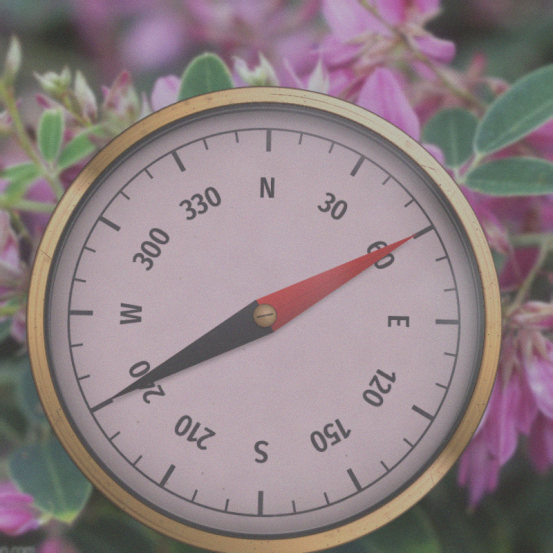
60 °
